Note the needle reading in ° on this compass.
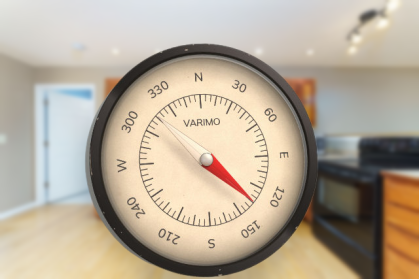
135 °
